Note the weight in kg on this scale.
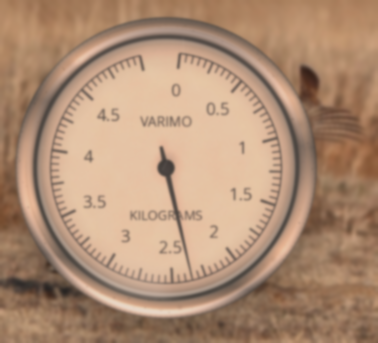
2.35 kg
